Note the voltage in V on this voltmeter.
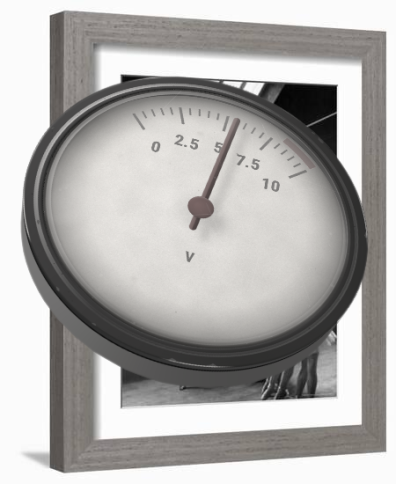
5.5 V
